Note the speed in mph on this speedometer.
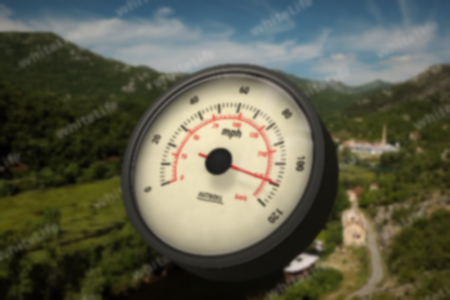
110 mph
